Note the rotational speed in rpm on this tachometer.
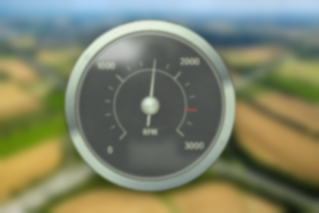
1600 rpm
